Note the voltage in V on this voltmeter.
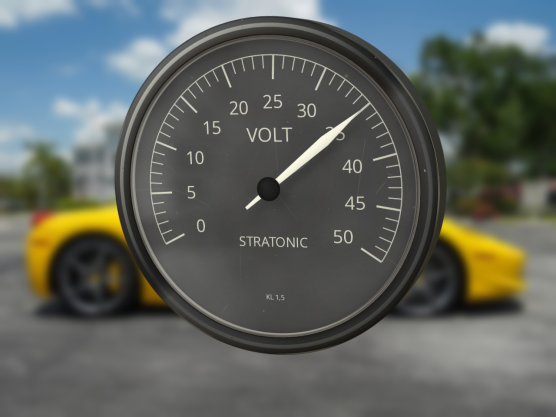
35 V
